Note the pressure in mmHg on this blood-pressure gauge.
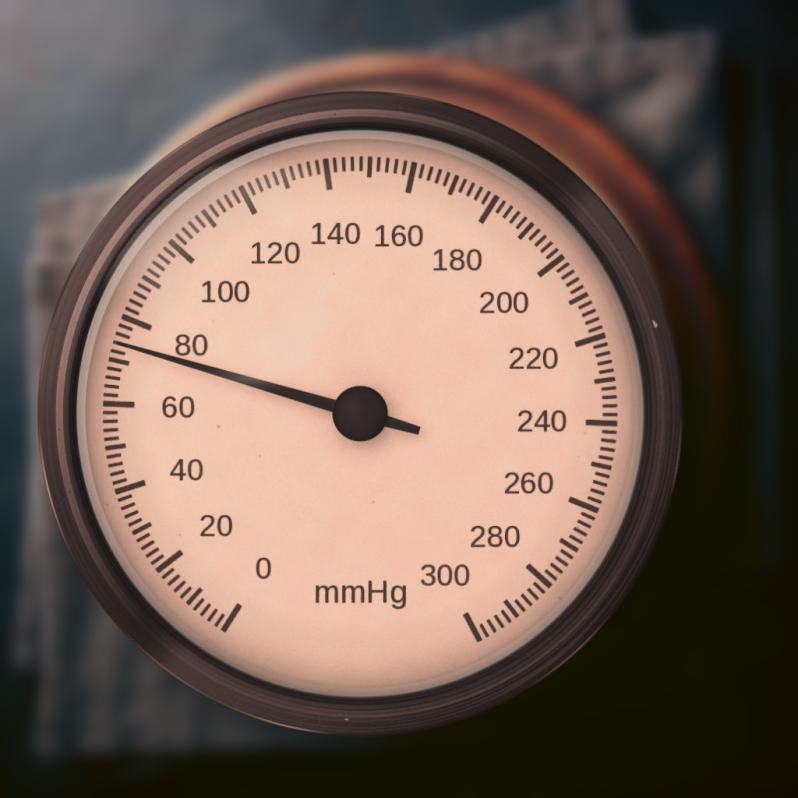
74 mmHg
